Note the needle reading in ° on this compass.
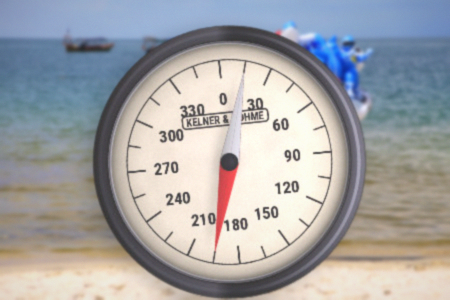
195 °
